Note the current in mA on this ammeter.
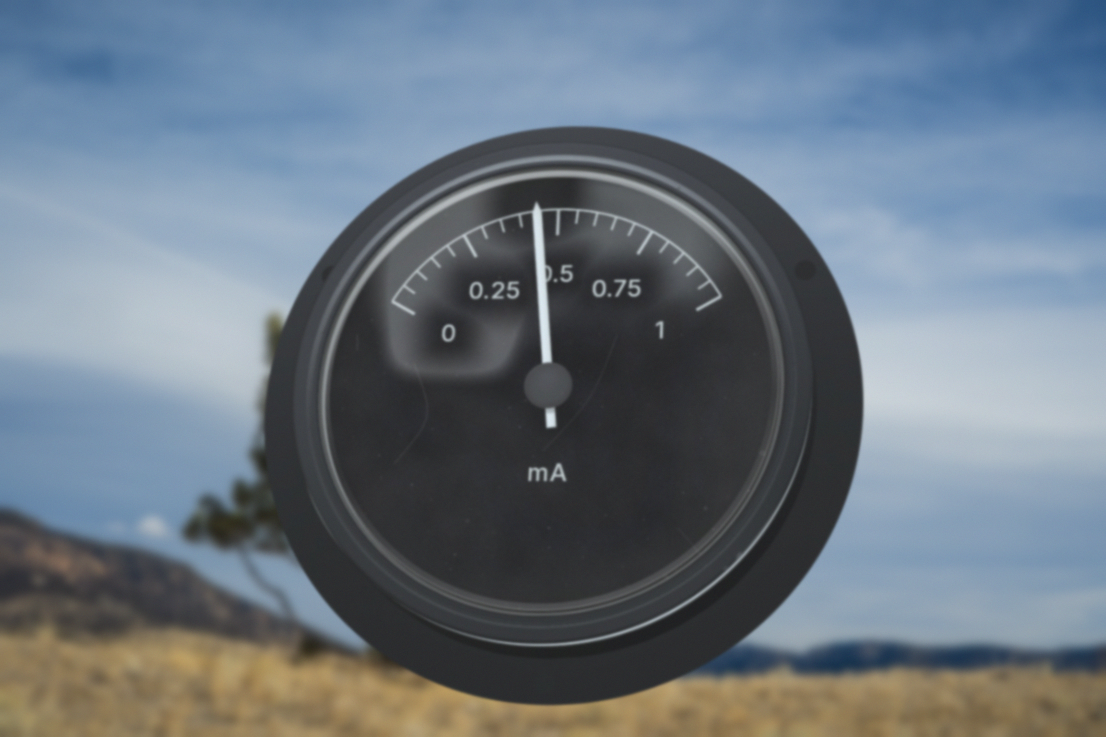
0.45 mA
